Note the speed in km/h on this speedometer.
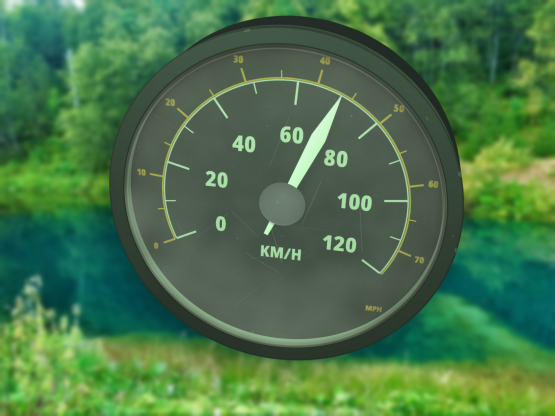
70 km/h
